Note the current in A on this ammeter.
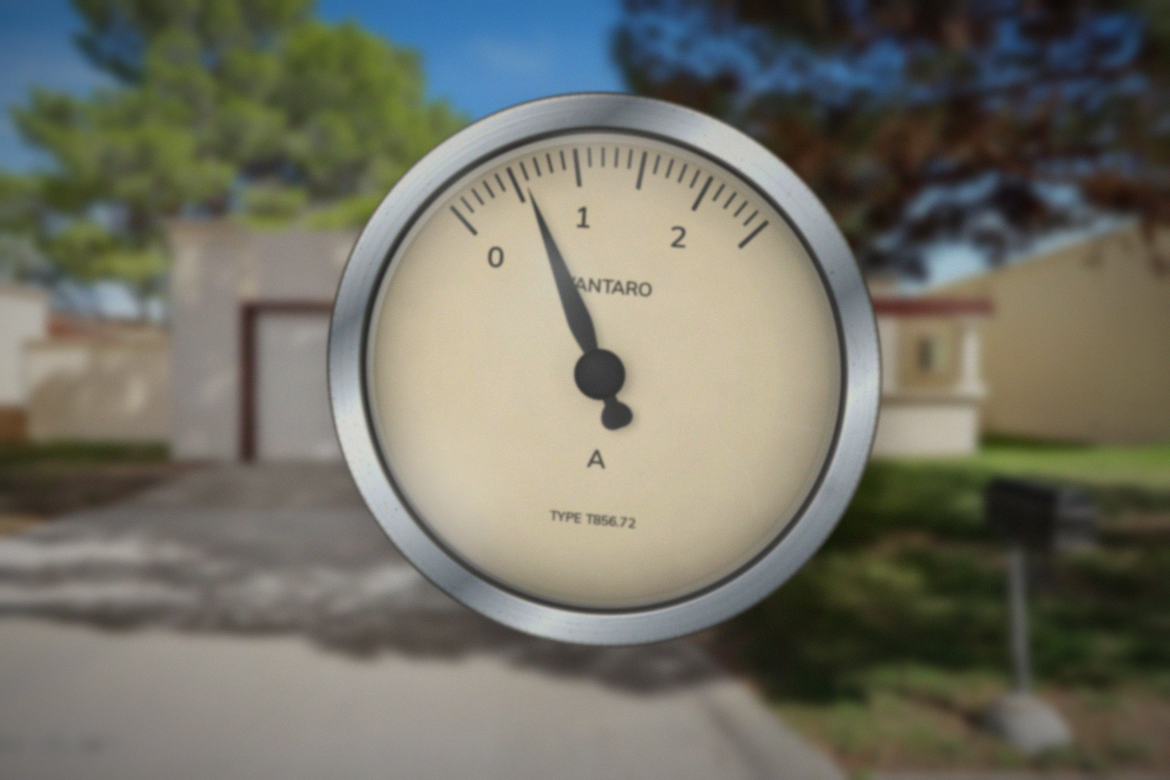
0.6 A
